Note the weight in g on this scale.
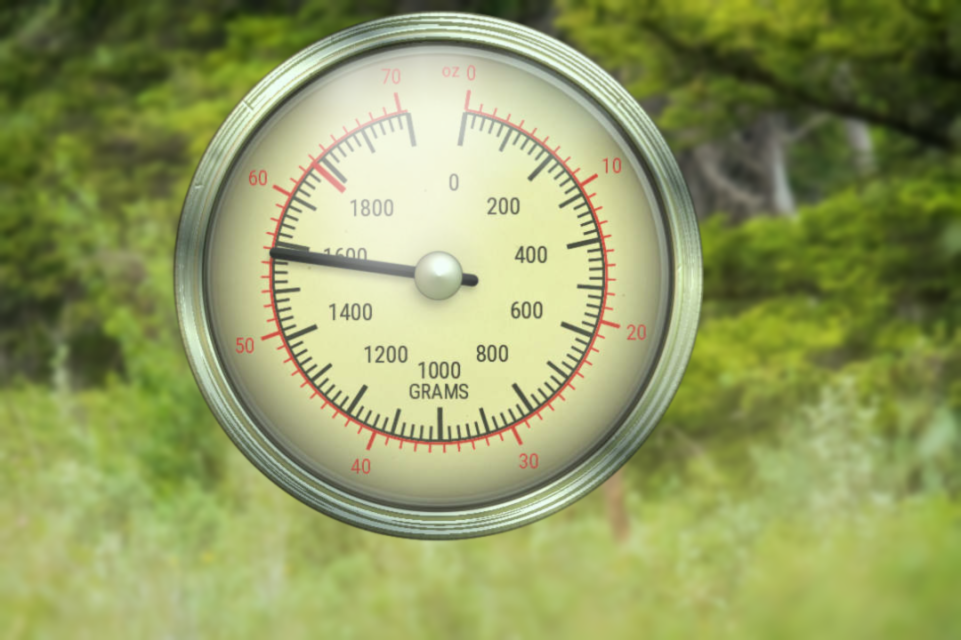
1580 g
